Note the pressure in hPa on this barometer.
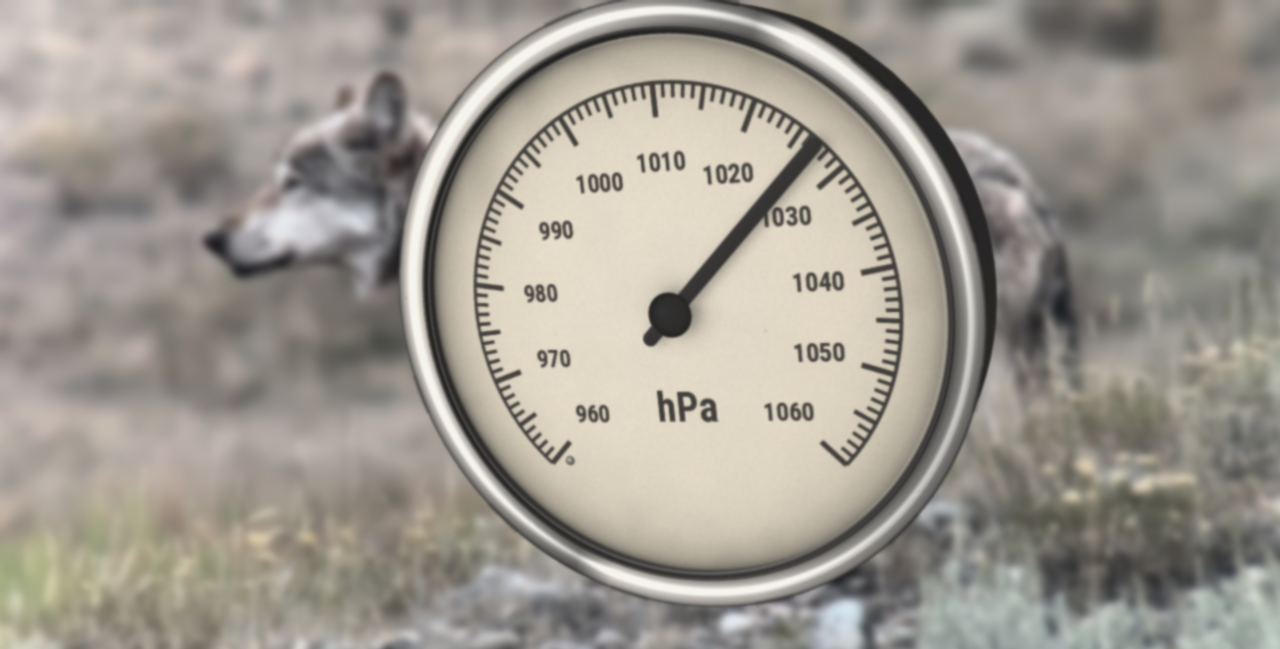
1027 hPa
